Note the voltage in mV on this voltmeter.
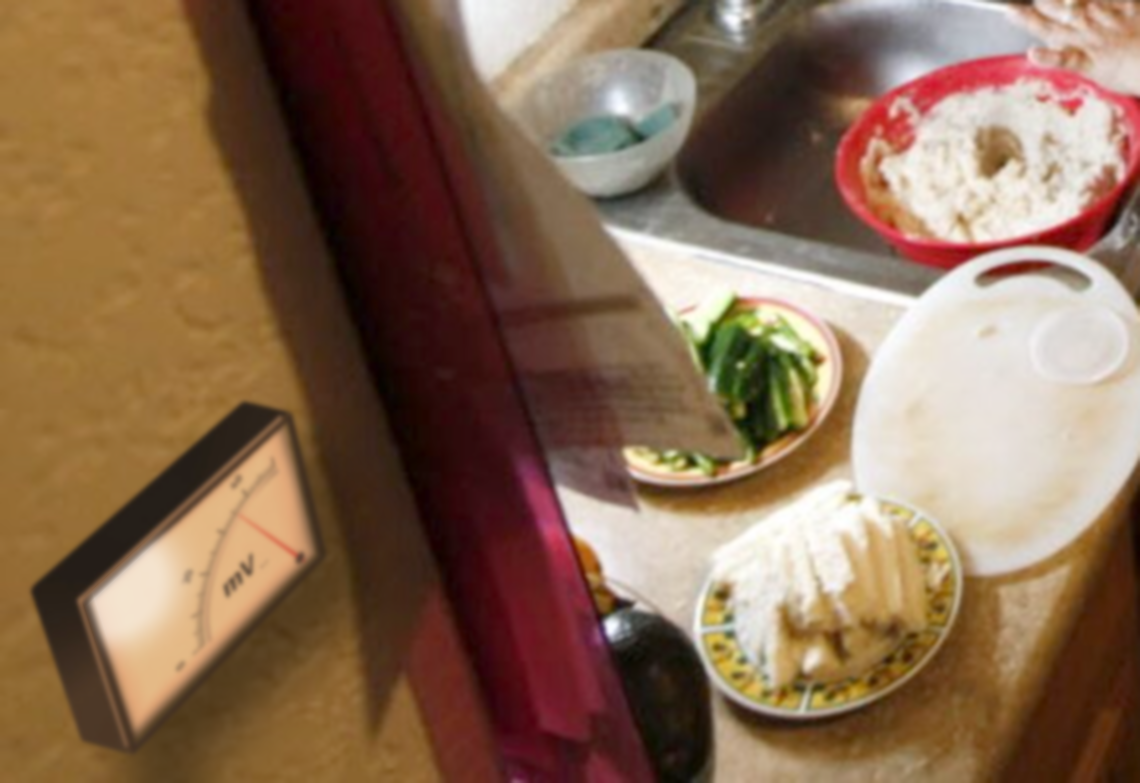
35 mV
